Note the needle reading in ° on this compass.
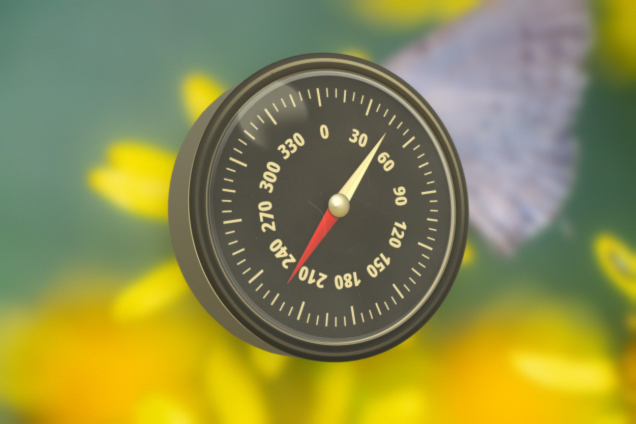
225 °
